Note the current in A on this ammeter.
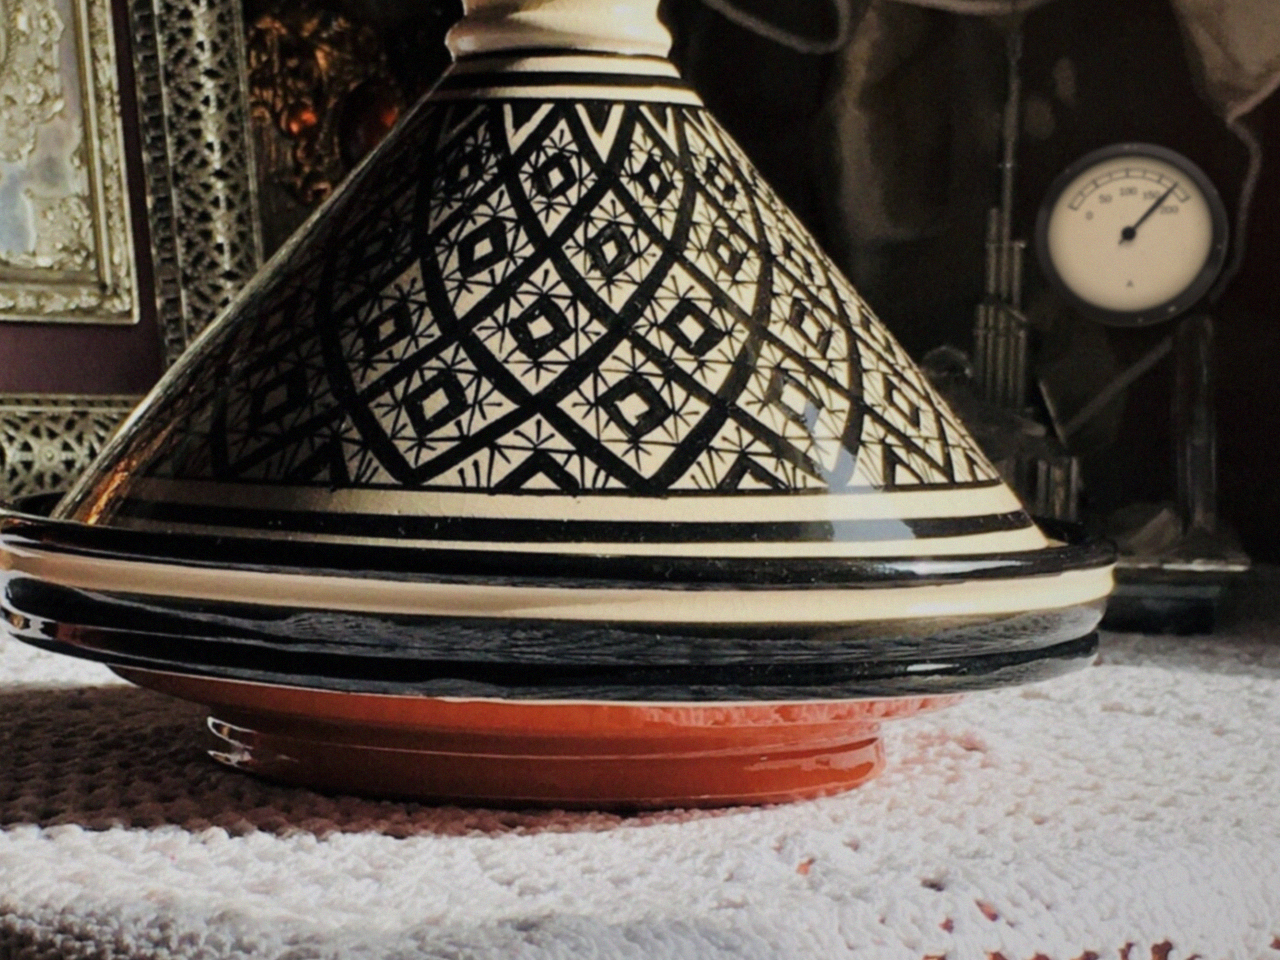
175 A
